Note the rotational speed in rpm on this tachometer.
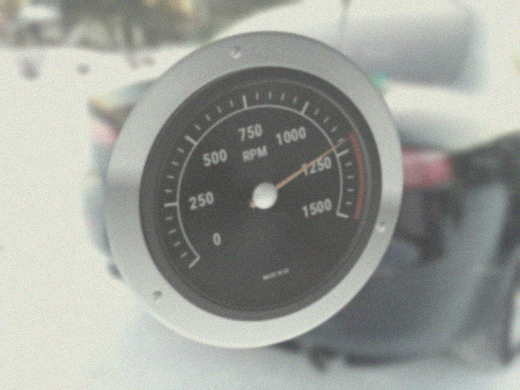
1200 rpm
